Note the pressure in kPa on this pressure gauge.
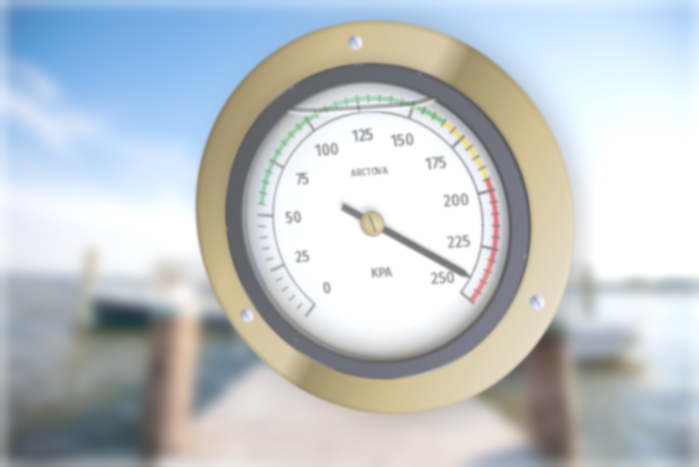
240 kPa
